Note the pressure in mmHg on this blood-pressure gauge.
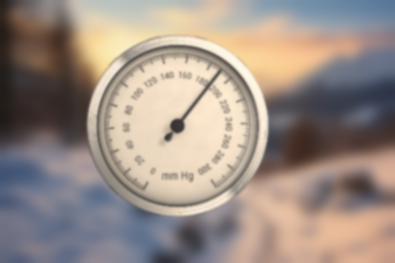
190 mmHg
